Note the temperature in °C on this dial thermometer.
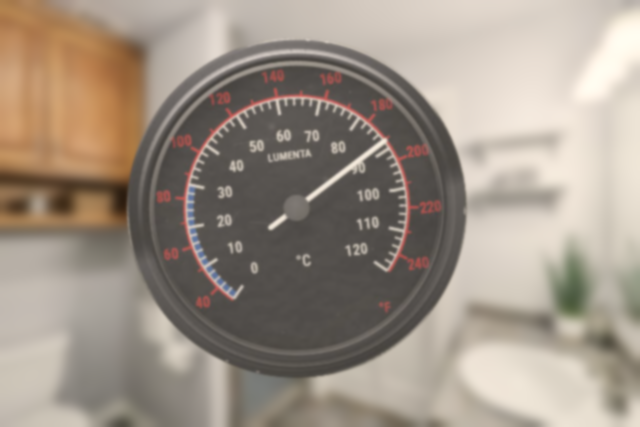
88 °C
